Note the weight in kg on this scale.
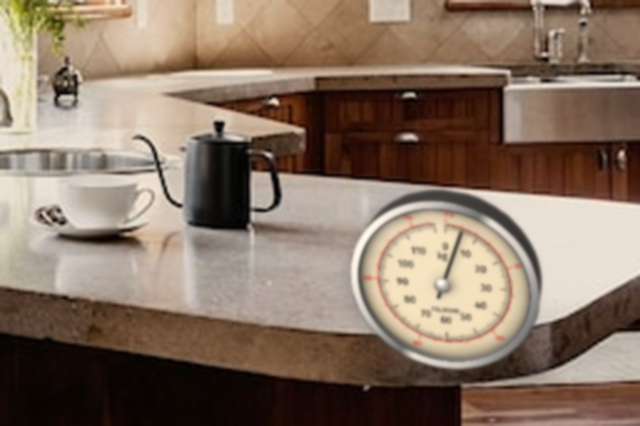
5 kg
